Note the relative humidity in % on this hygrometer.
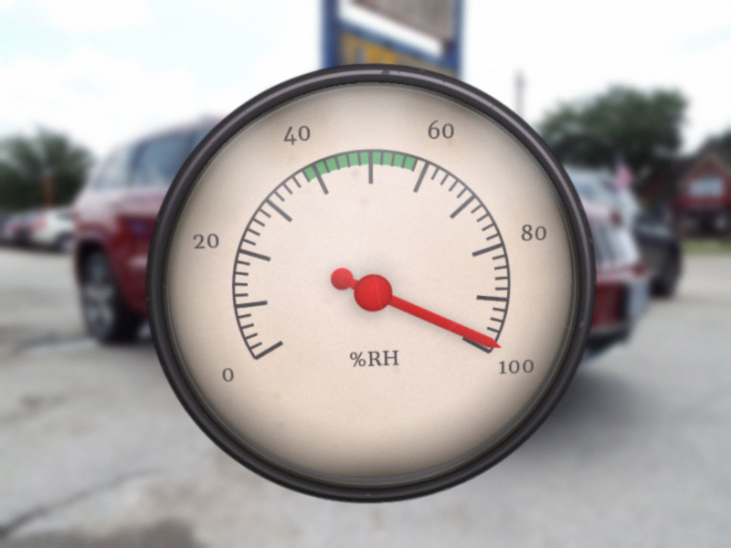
98 %
